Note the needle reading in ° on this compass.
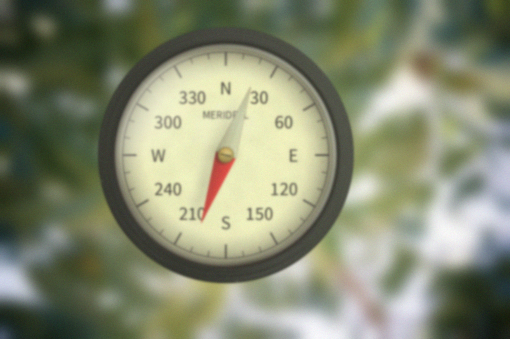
200 °
